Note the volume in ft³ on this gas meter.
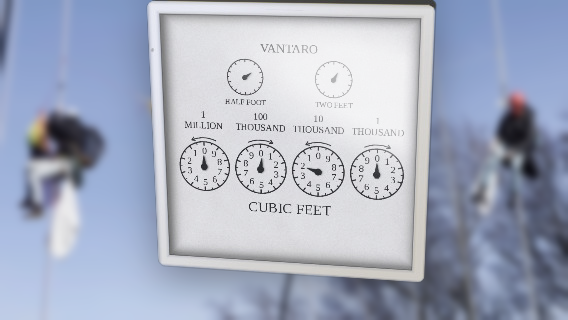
2000 ft³
